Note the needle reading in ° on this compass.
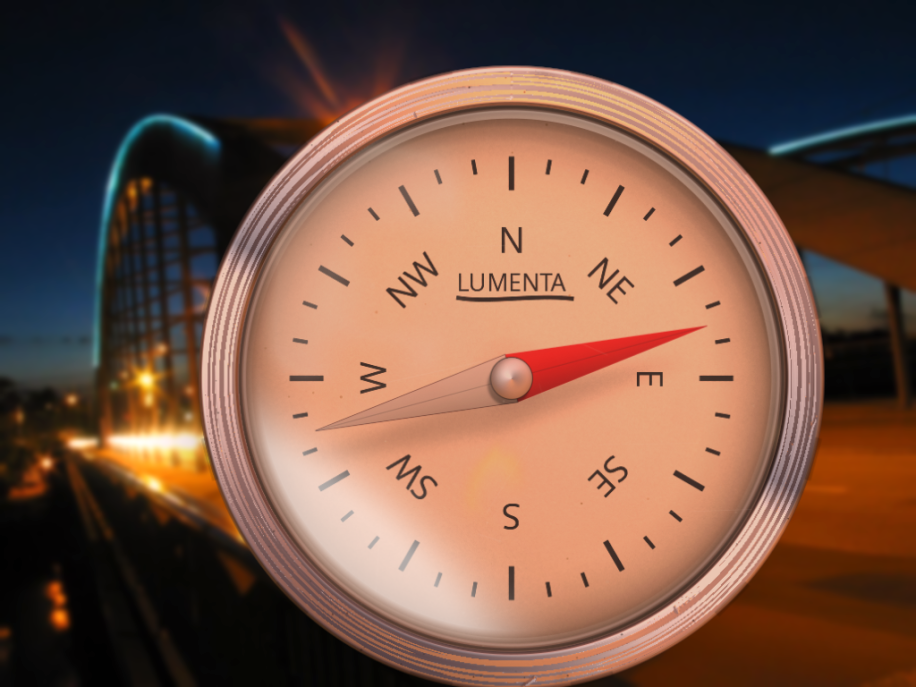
75 °
